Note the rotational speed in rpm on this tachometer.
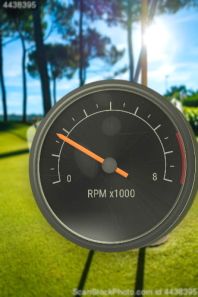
1750 rpm
